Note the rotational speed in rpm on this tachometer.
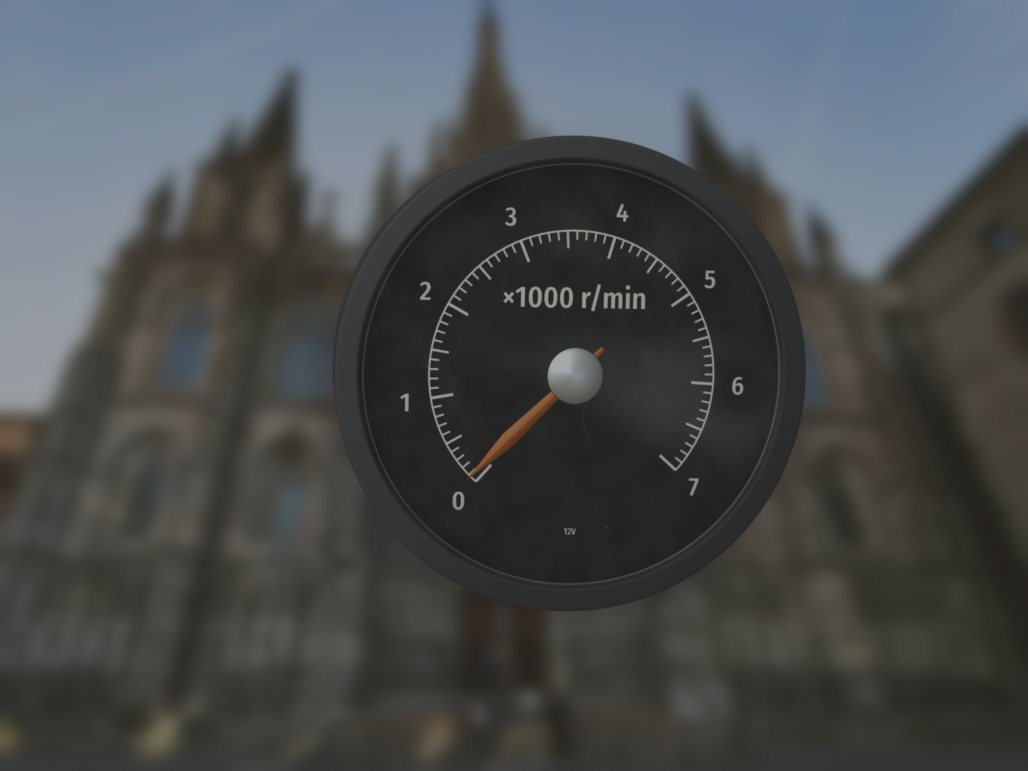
100 rpm
